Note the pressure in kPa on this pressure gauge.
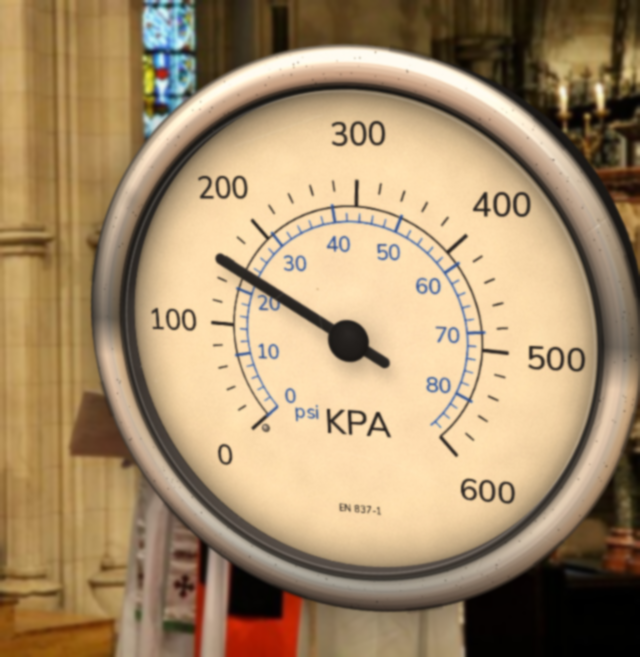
160 kPa
